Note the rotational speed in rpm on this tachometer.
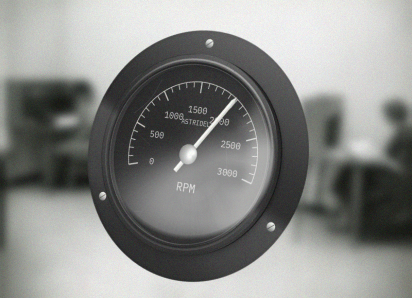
2000 rpm
